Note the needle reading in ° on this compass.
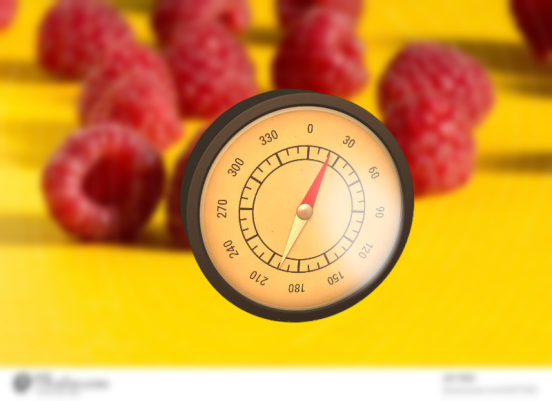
20 °
